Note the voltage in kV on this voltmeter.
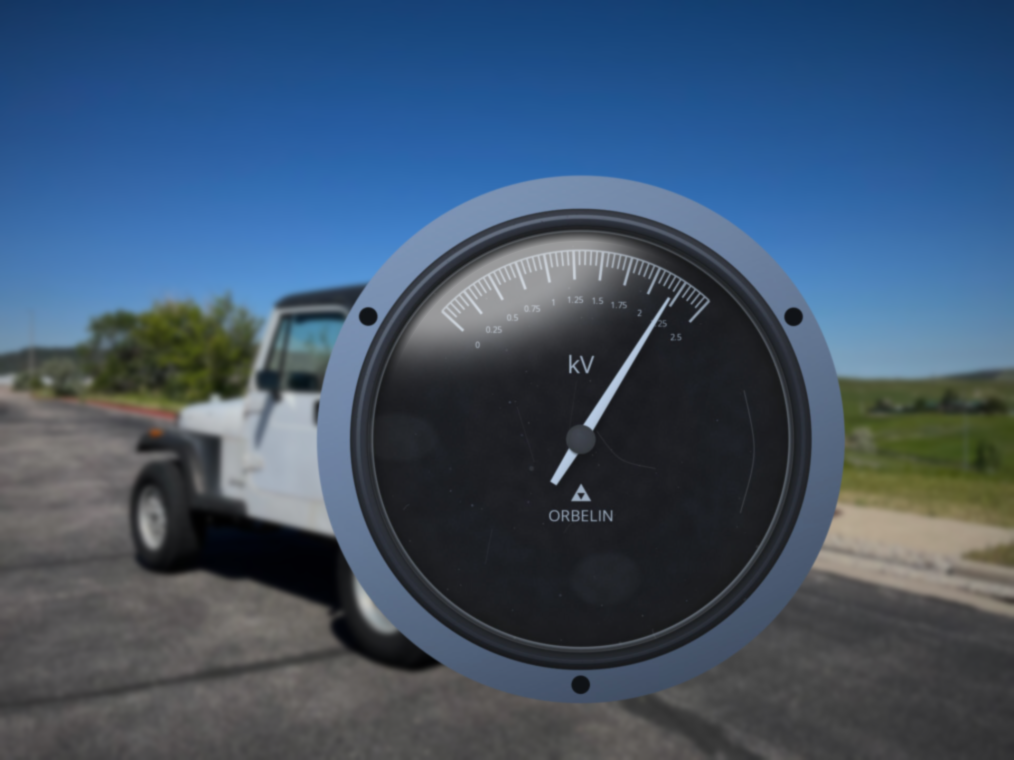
2.2 kV
